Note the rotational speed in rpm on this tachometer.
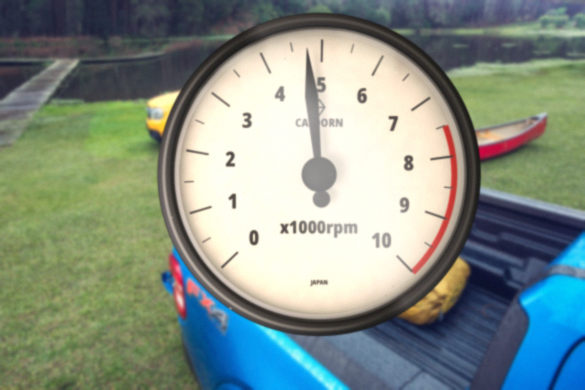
4750 rpm
